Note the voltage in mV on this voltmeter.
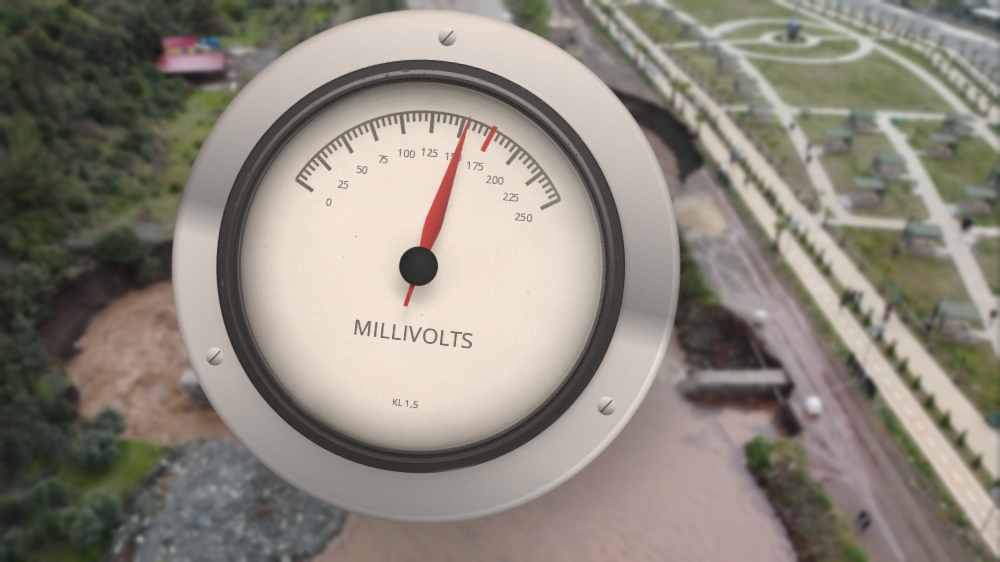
155 mV
